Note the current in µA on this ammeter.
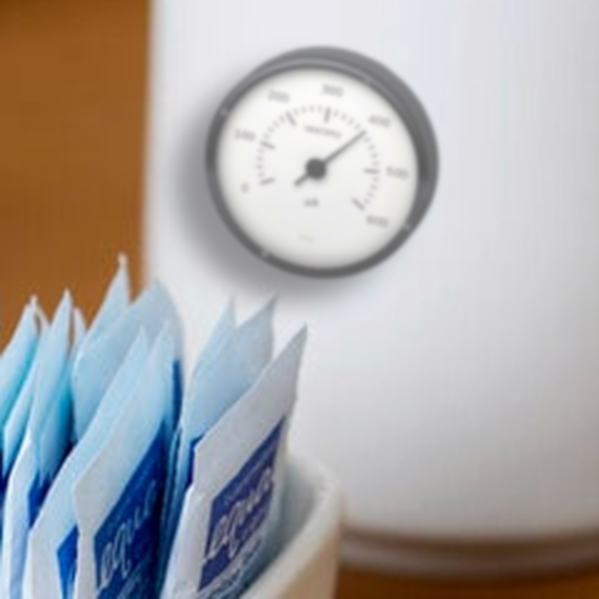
400 µA
